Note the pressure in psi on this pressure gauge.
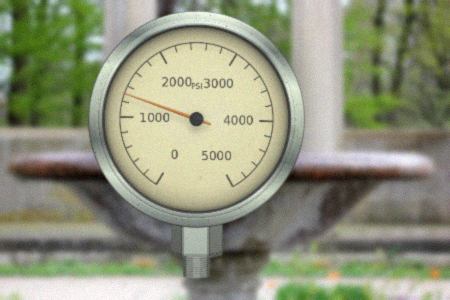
1300 psi
